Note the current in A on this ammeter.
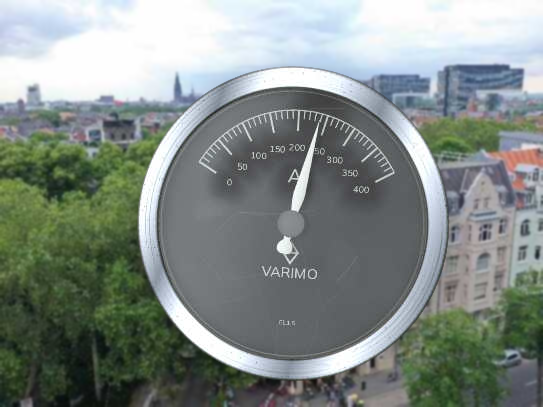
240 A
